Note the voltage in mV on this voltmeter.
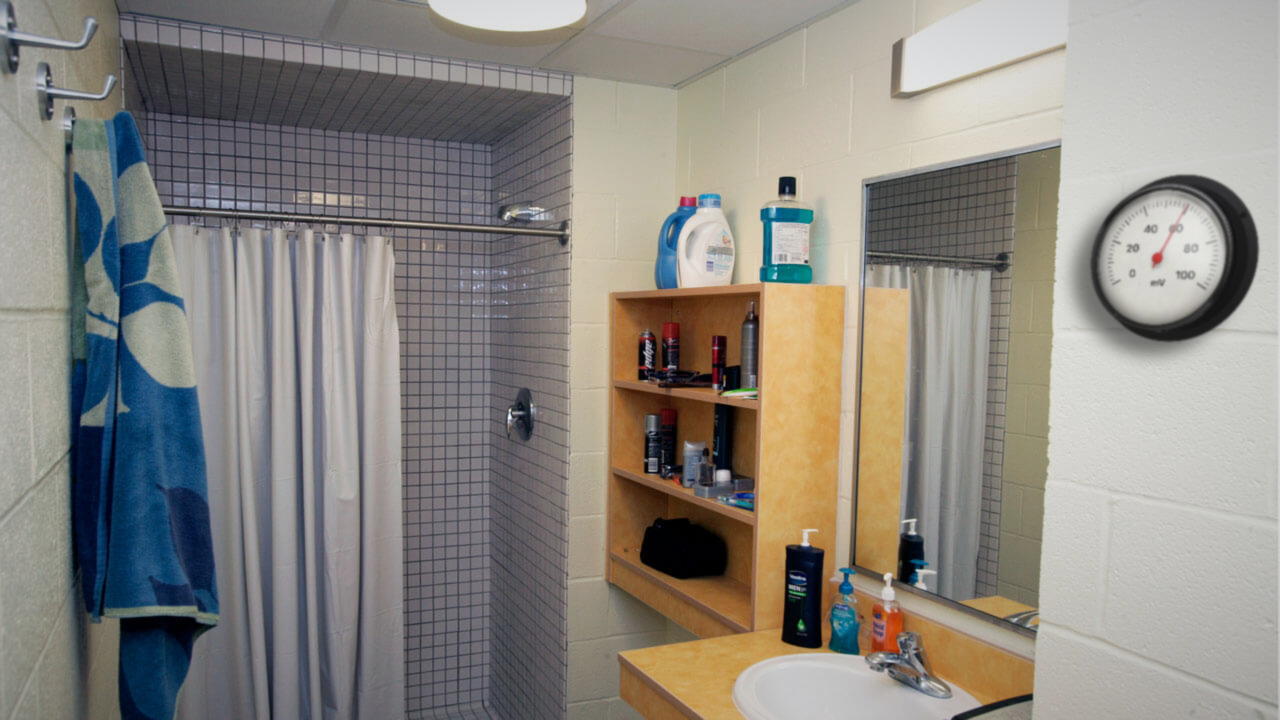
60 mV
